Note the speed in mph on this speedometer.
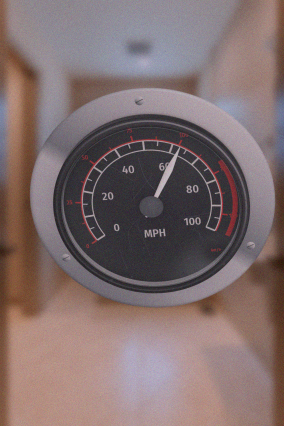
62.5 mph
